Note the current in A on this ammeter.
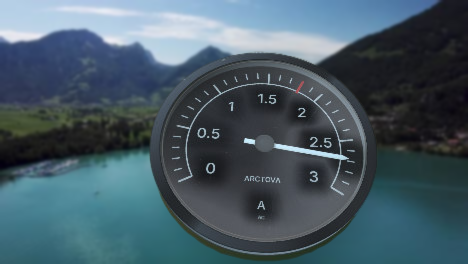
2.7 A
